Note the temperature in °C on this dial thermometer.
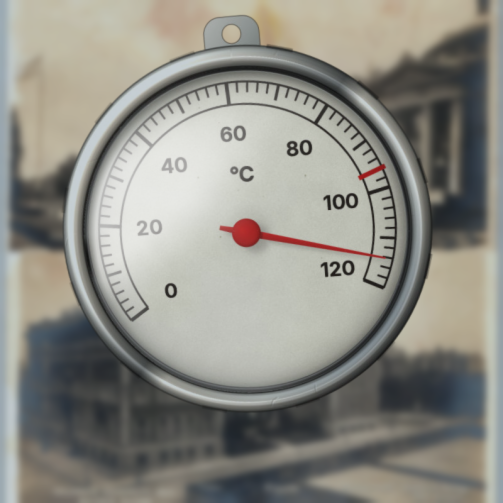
114 °C
